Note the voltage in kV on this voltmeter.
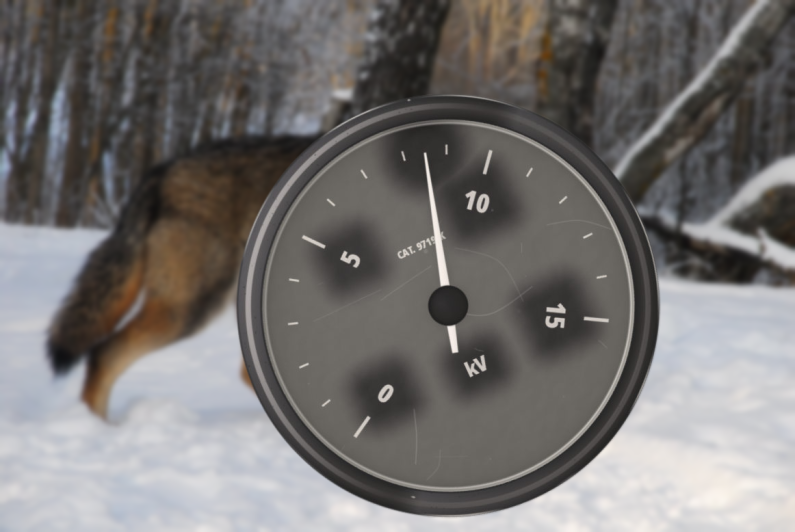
8.5 kV
